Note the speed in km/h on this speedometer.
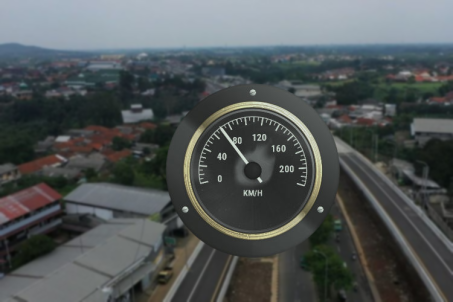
70 km/h
